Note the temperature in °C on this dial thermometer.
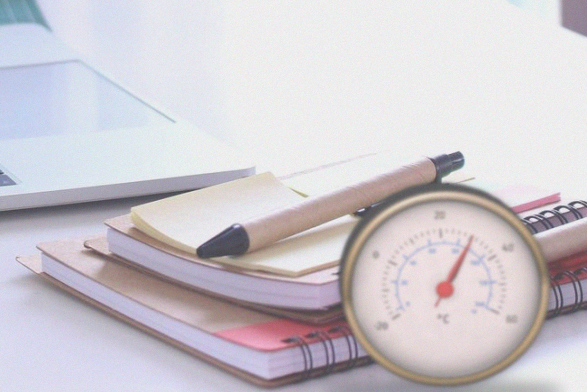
30 °C
